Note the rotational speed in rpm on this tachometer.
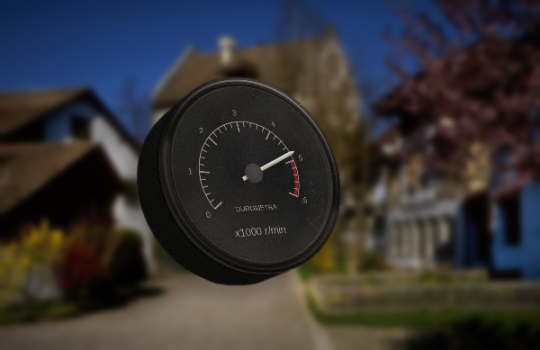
4800 rpm
